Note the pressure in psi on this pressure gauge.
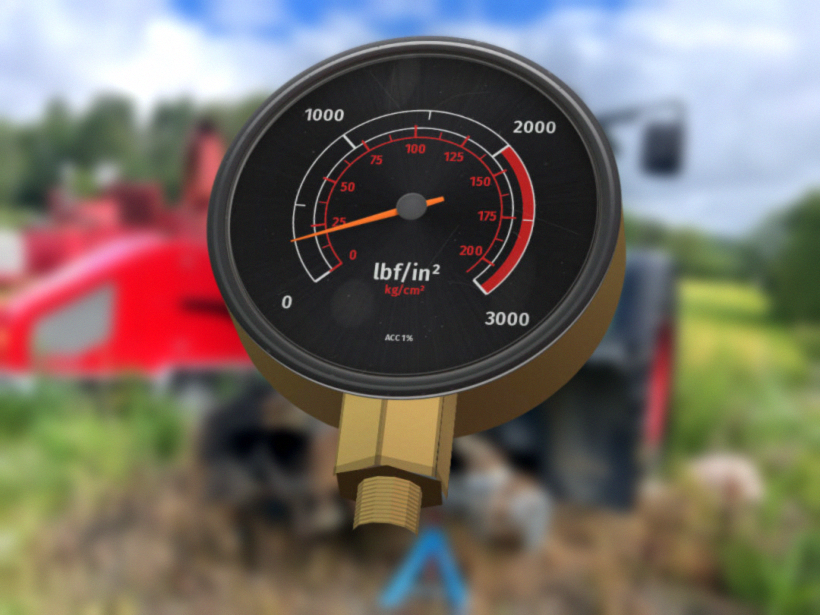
250 psi
